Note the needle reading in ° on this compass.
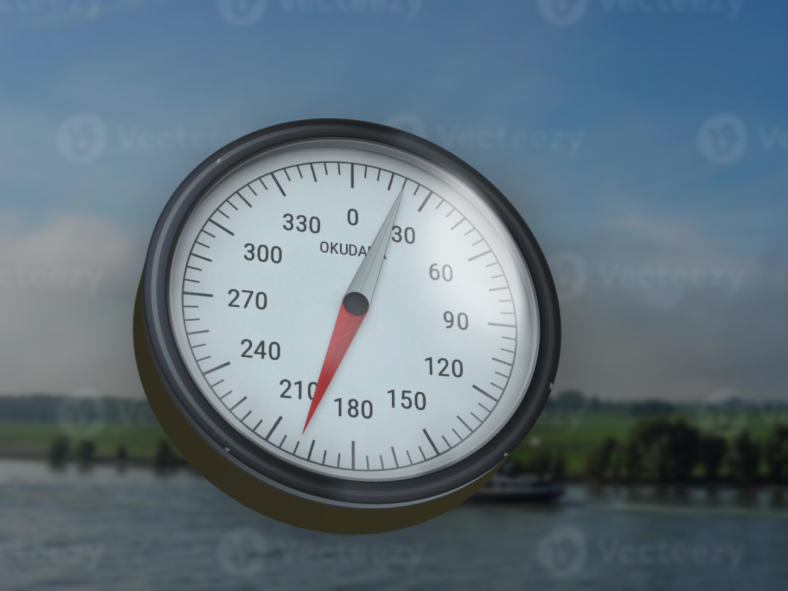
200 °
